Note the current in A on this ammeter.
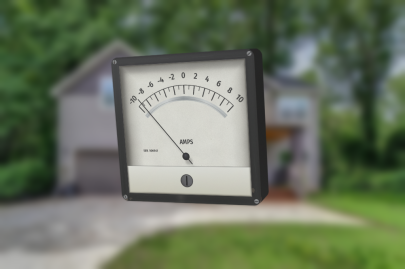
-9 A
